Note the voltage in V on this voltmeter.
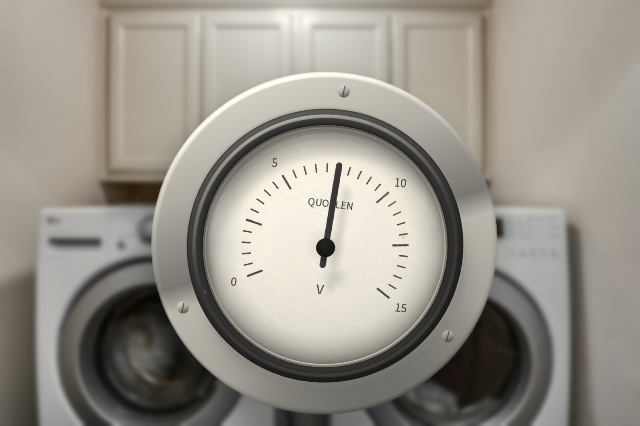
7.5 V
